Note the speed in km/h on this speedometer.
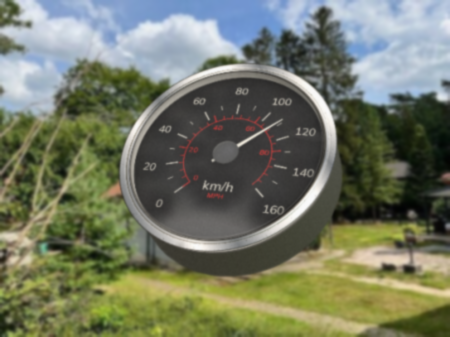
110 km/h
